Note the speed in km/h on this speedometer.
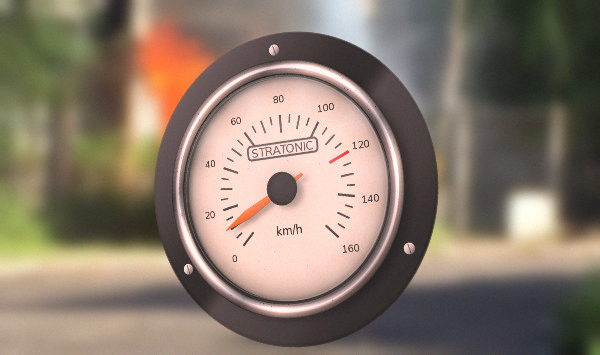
10 km/h
